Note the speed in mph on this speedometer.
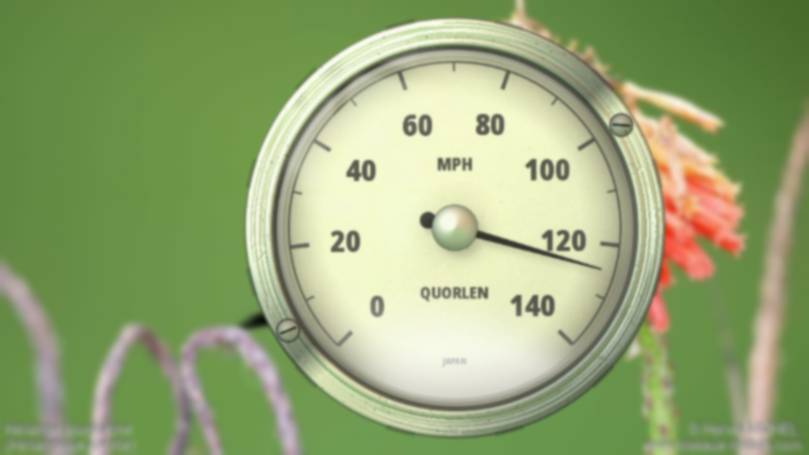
125 mph
